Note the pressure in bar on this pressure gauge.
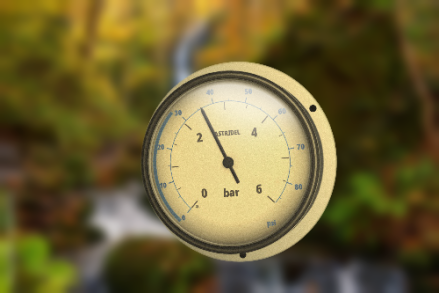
2.5 bar
